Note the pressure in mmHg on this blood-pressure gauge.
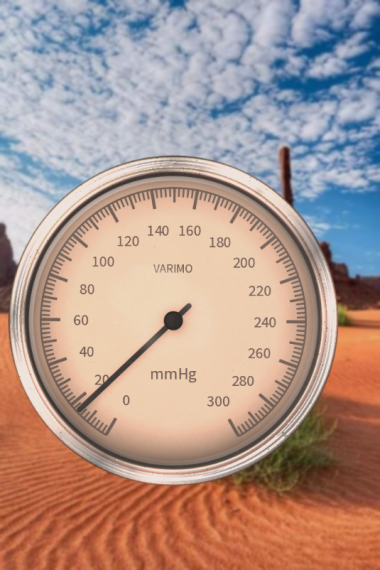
16 mmHg
